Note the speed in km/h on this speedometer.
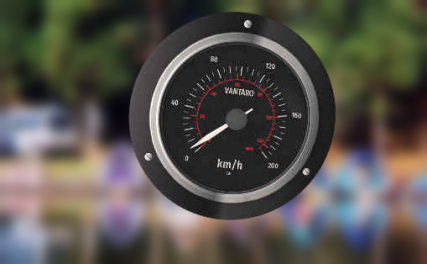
5 km/h
